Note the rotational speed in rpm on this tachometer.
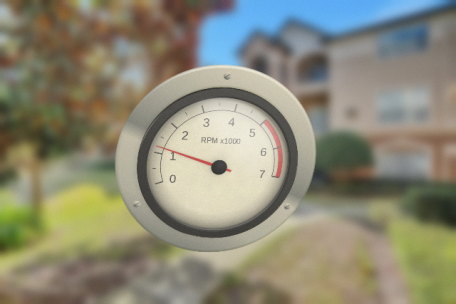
1250 rpm
